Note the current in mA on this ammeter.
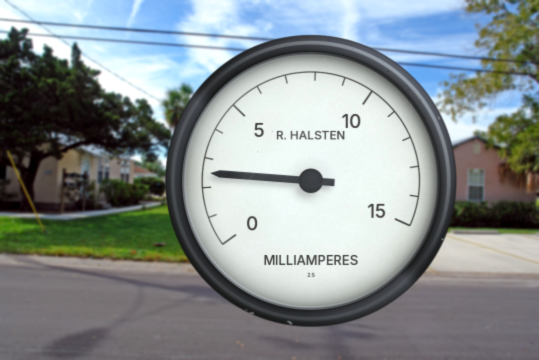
2.5 mA
